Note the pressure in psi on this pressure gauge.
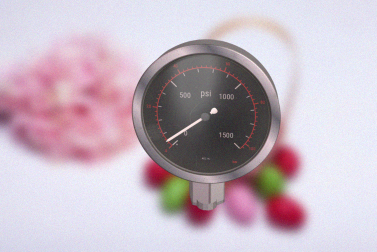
50 psi
